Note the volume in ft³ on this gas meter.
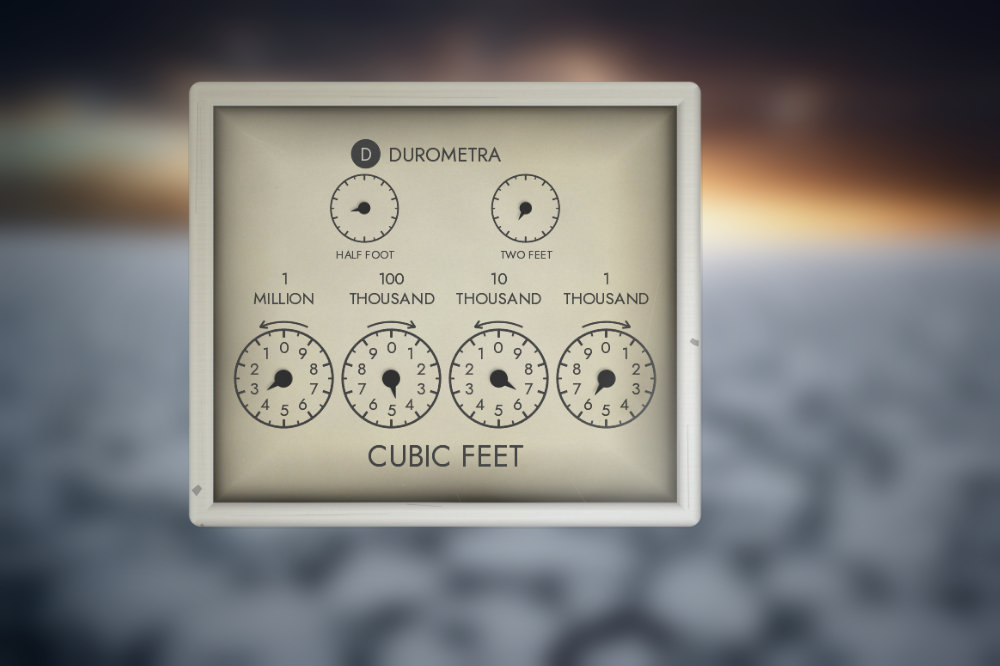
346600 ft³
